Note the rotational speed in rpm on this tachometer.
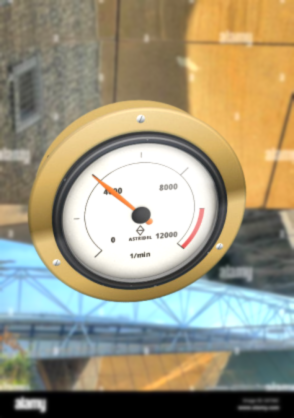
4000 rpm
